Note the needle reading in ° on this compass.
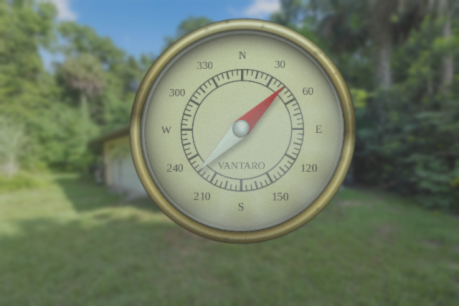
45 °
